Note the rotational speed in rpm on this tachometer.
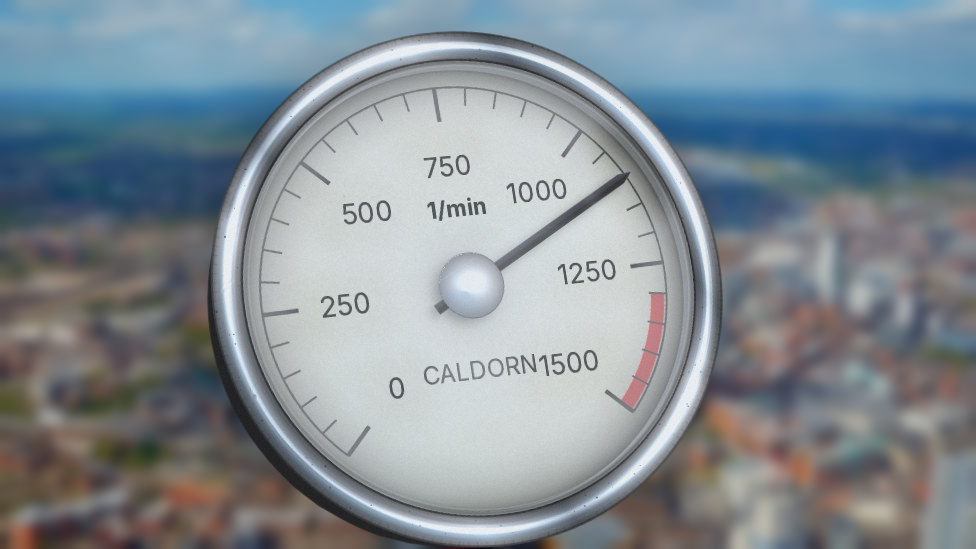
1100 rpm
